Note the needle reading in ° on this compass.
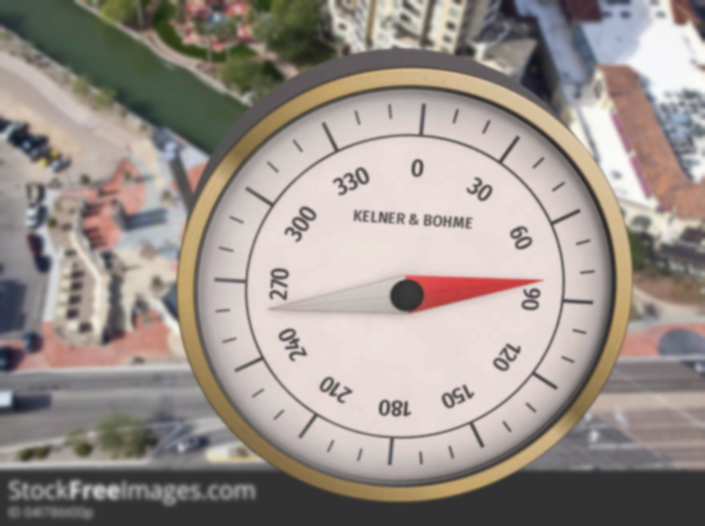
80 °
